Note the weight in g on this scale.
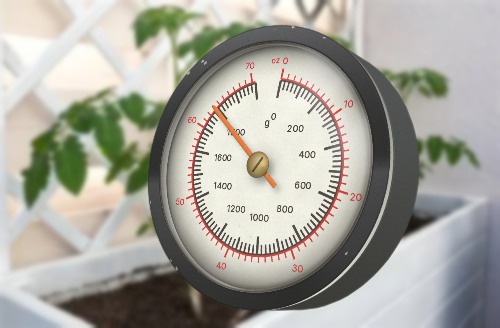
1800 g
